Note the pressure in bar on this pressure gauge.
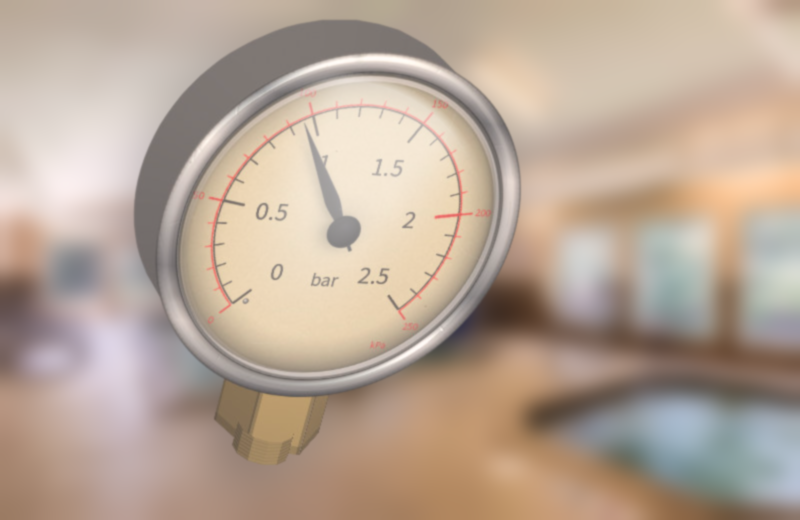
0.95 bar
